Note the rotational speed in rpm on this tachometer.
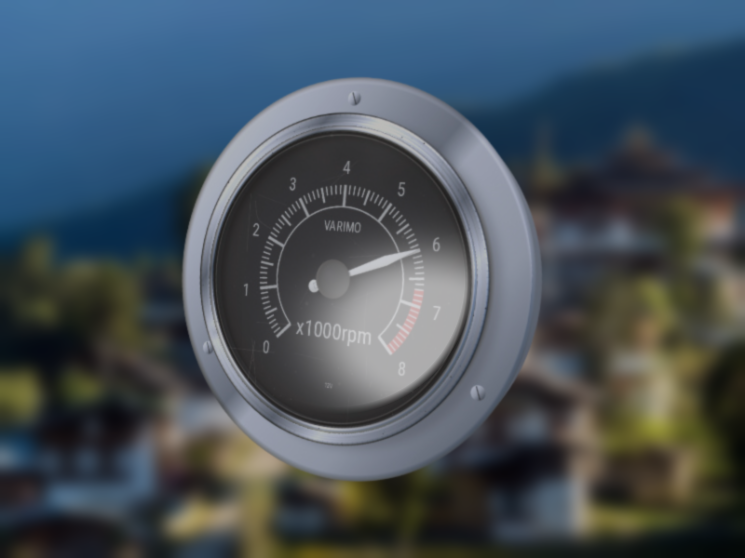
6000 rpm
